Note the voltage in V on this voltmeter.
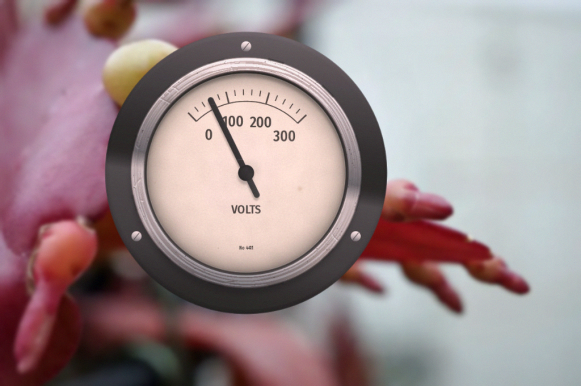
60 V
